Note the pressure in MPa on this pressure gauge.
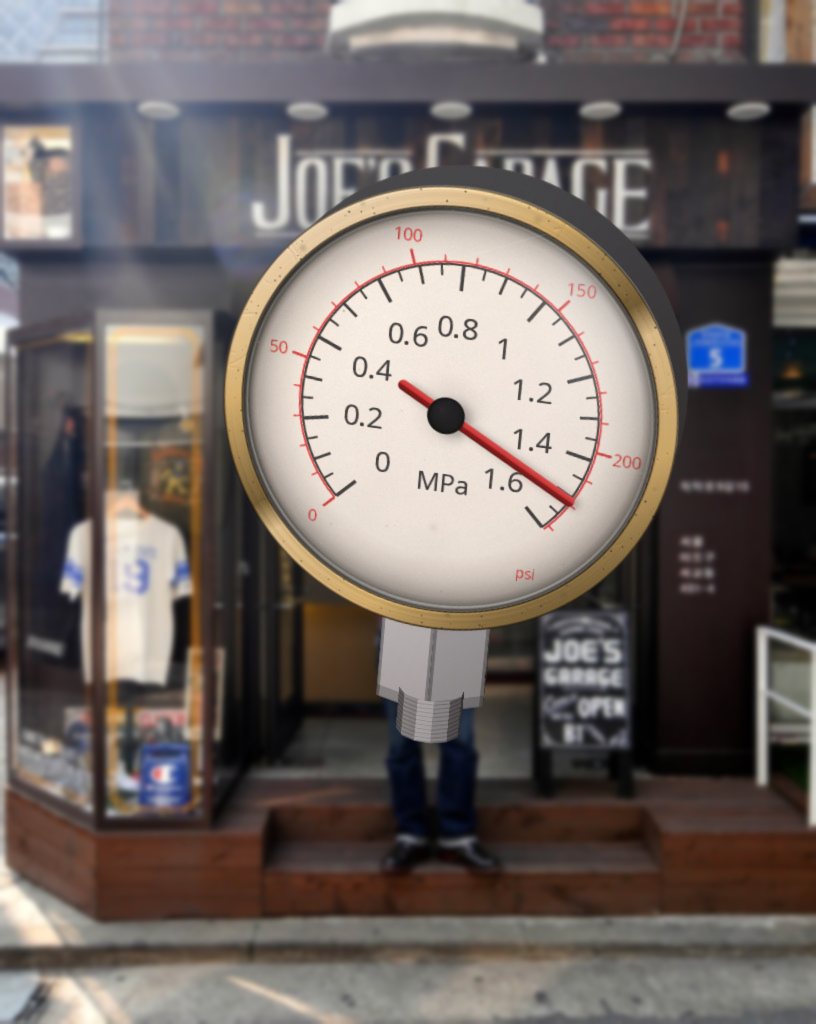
1.5 MPa
